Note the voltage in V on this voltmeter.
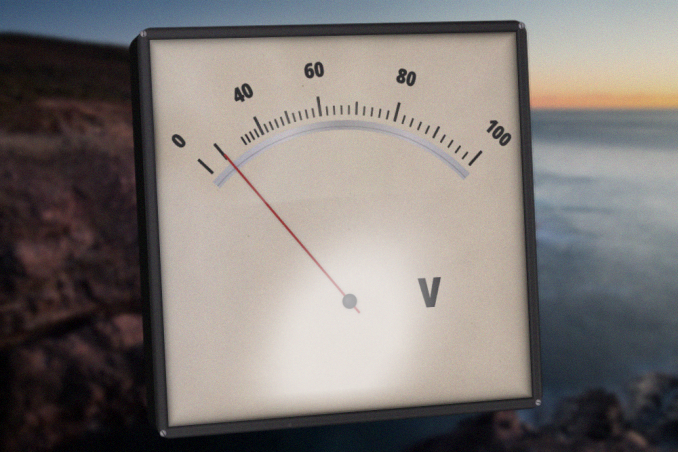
20 V
